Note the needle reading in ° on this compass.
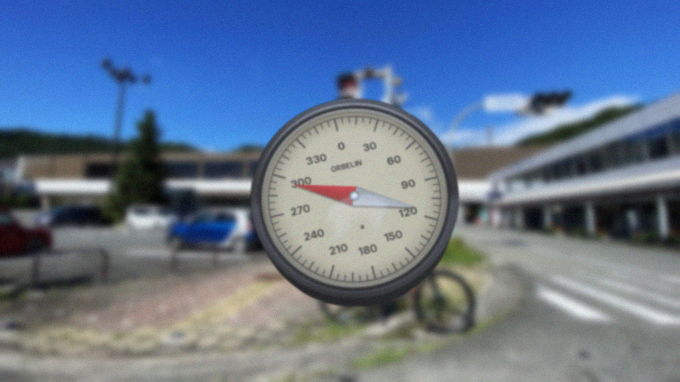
295 °
